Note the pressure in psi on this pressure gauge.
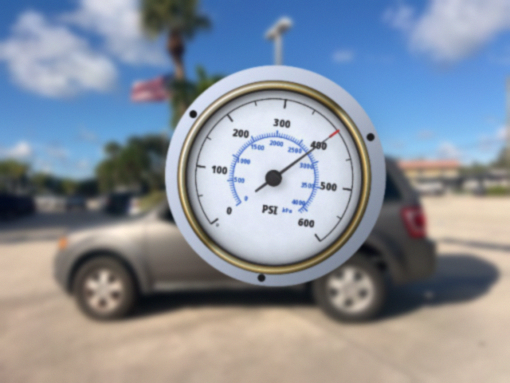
400 psi
